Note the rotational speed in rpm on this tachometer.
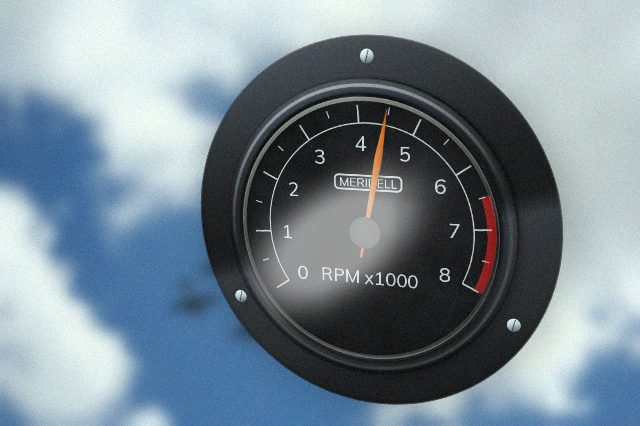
4500 rpm
